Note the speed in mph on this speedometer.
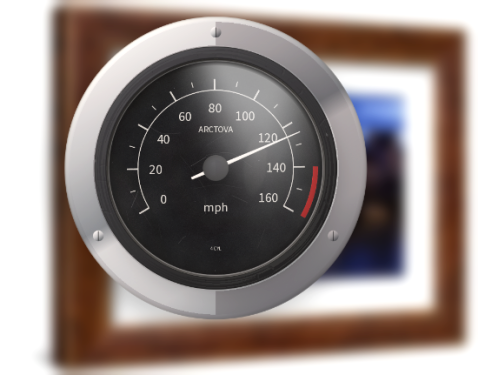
125 mph
